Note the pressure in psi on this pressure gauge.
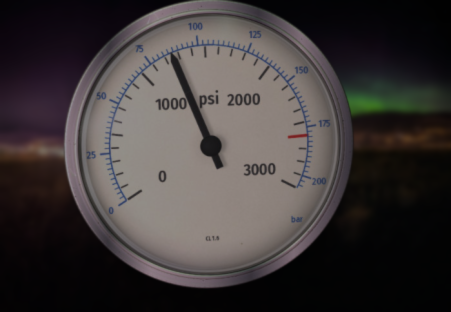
1250 psi
